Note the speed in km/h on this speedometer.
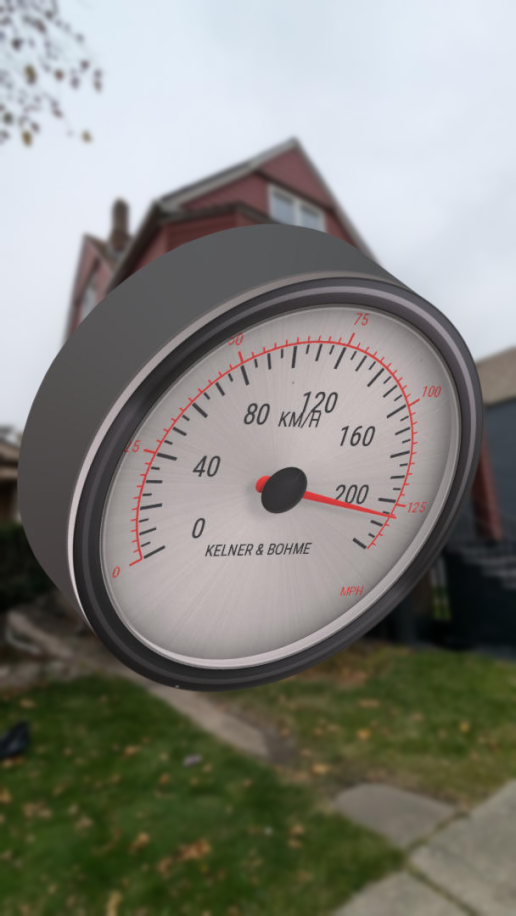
205 km/h
